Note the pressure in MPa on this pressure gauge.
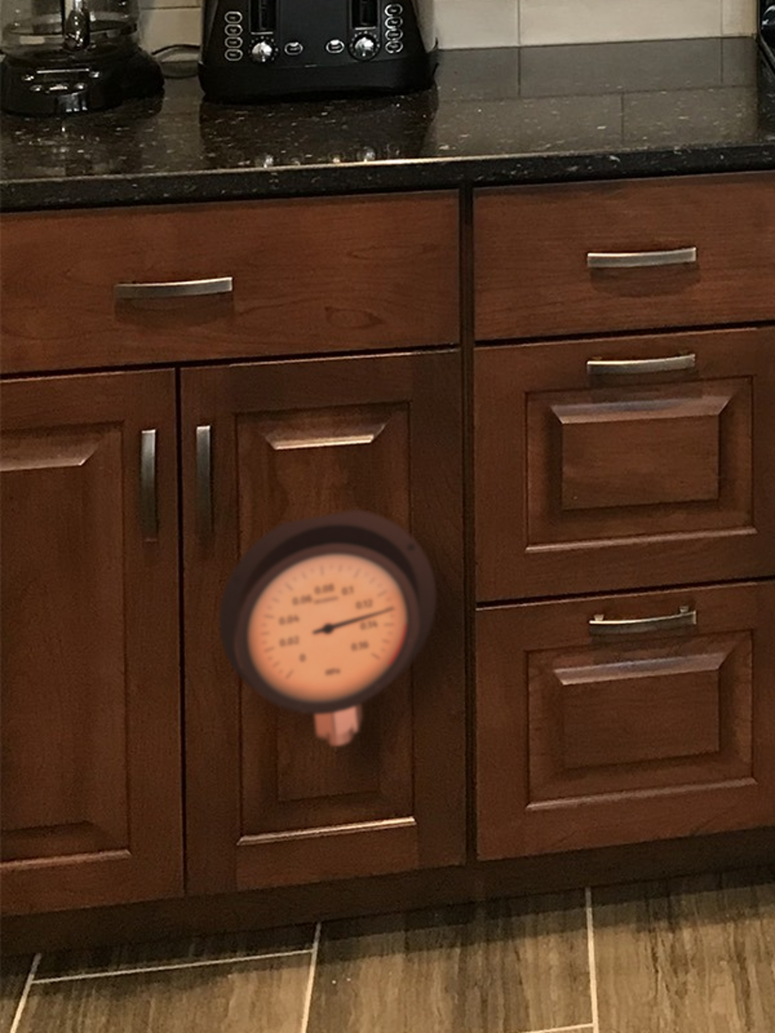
0.13 MPa
